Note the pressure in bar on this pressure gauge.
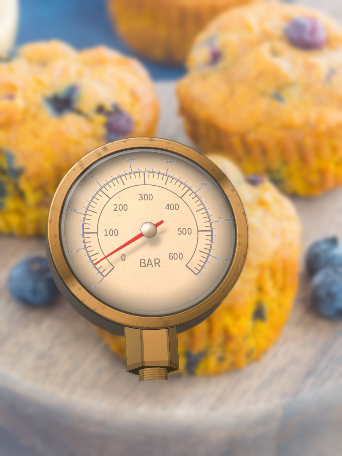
30 bar
